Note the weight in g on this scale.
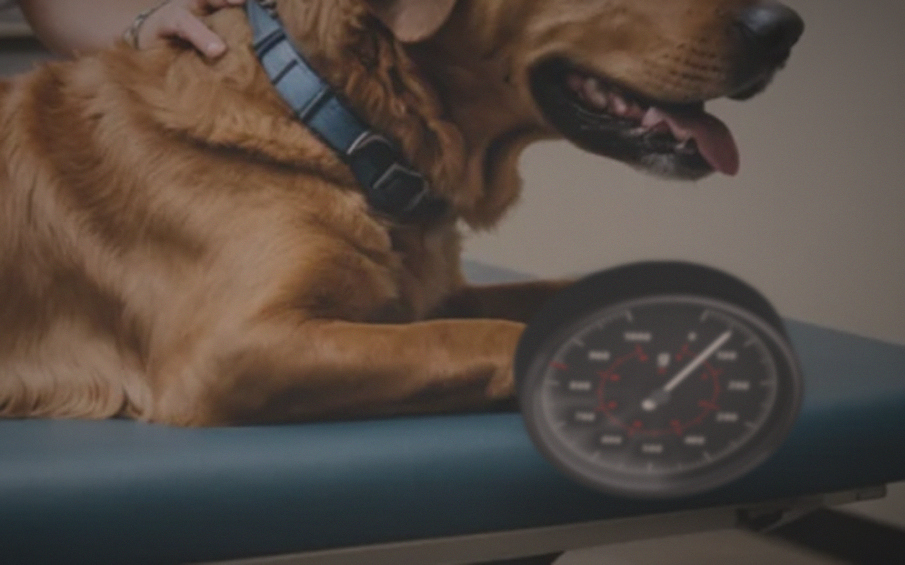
50 g
